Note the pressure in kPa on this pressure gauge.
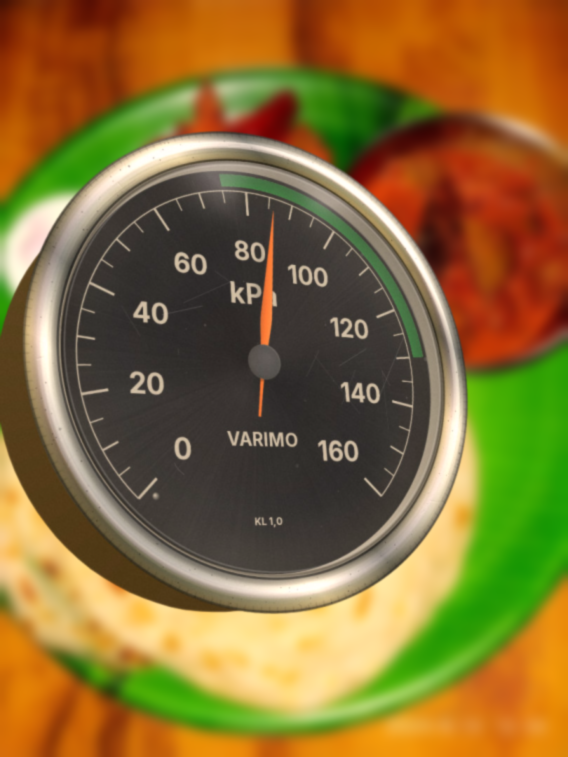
85 kPa
